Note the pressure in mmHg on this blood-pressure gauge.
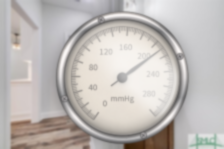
210 mmHg
